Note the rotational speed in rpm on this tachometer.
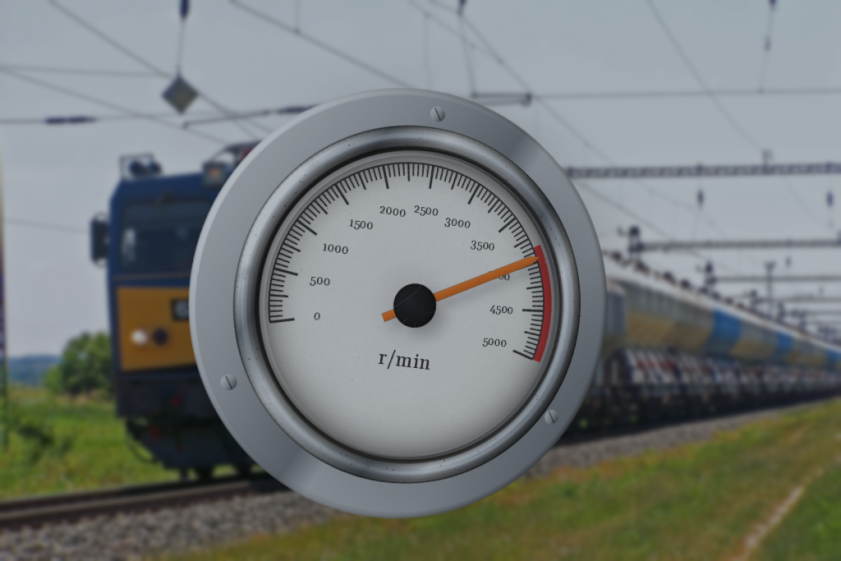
3950 rpm
